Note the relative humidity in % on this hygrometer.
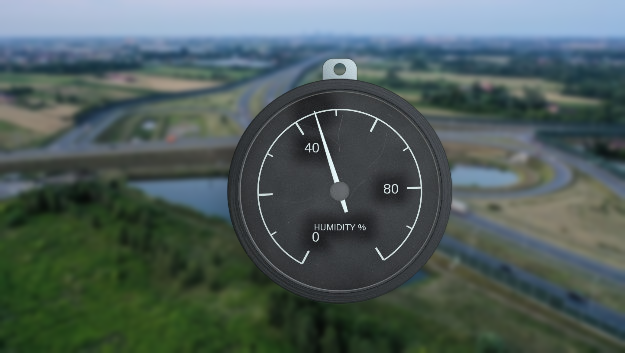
45 %
